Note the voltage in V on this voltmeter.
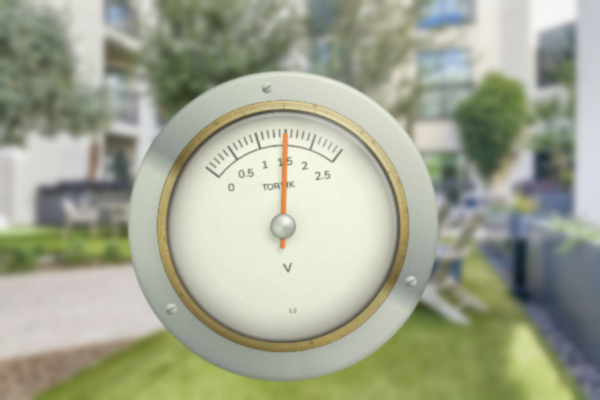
1.5 V
